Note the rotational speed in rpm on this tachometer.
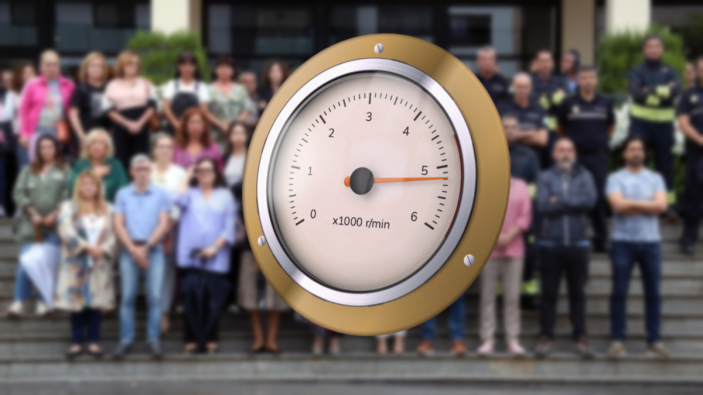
5200 rpm
